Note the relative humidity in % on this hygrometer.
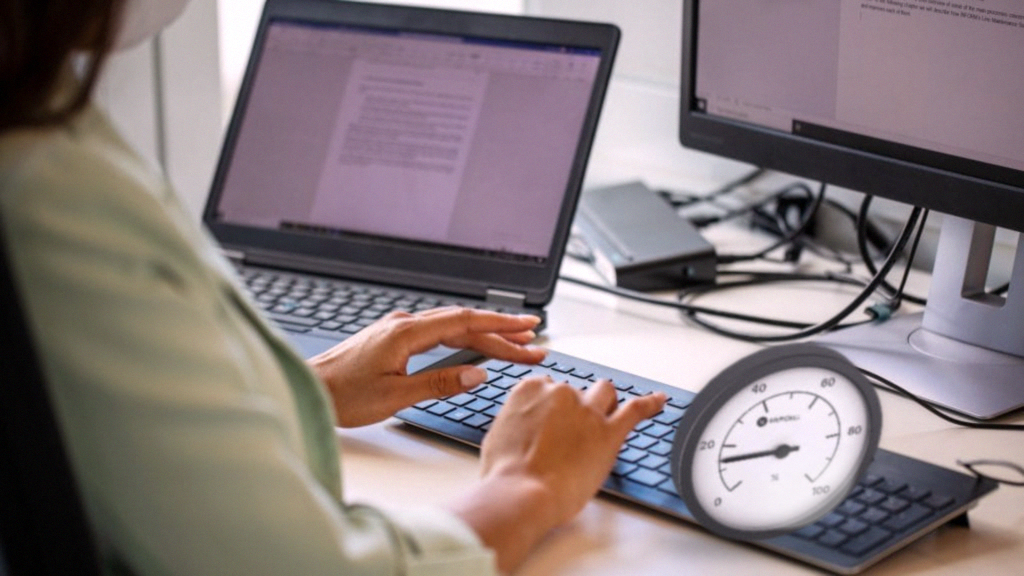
15 %
